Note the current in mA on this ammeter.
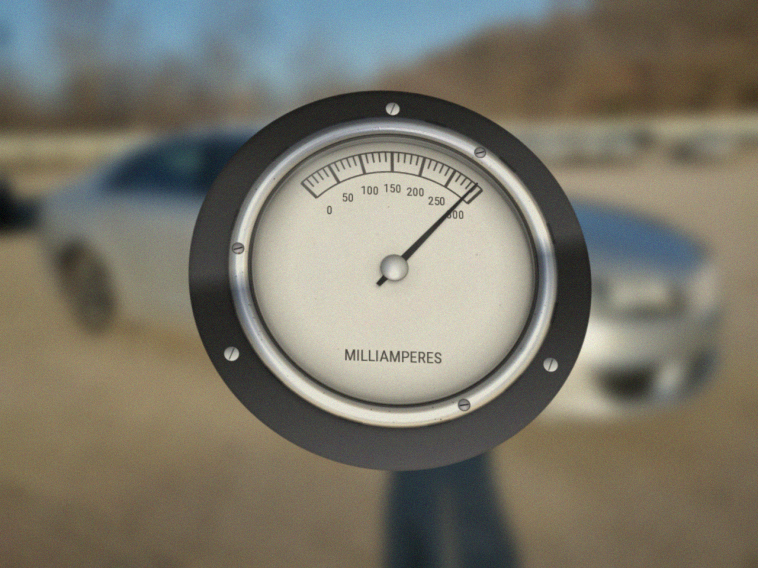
290 mA
